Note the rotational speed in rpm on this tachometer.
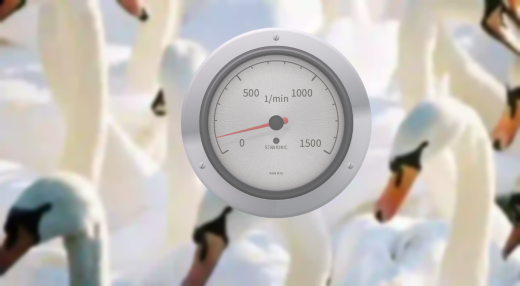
100 rpm
